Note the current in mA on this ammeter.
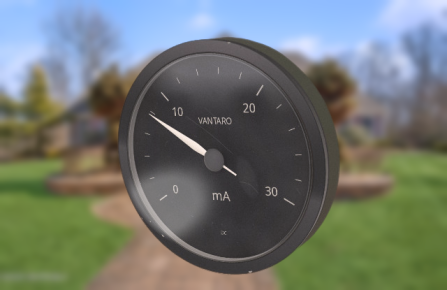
8 mA
